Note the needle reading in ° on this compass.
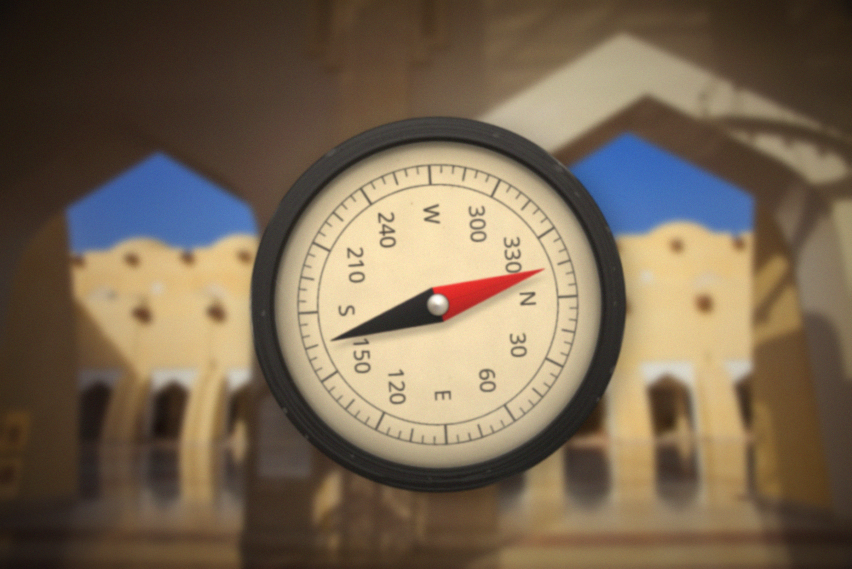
345 °
